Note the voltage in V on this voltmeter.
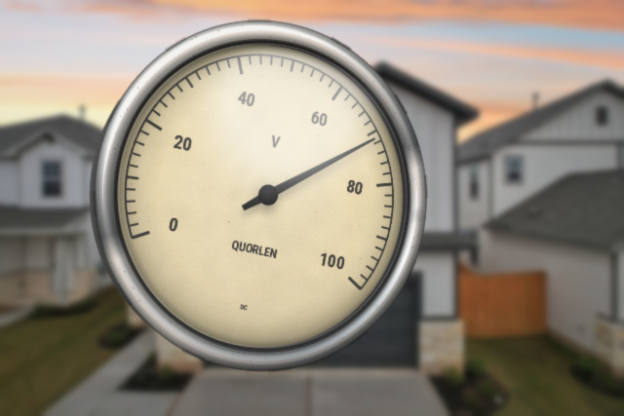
71 V
